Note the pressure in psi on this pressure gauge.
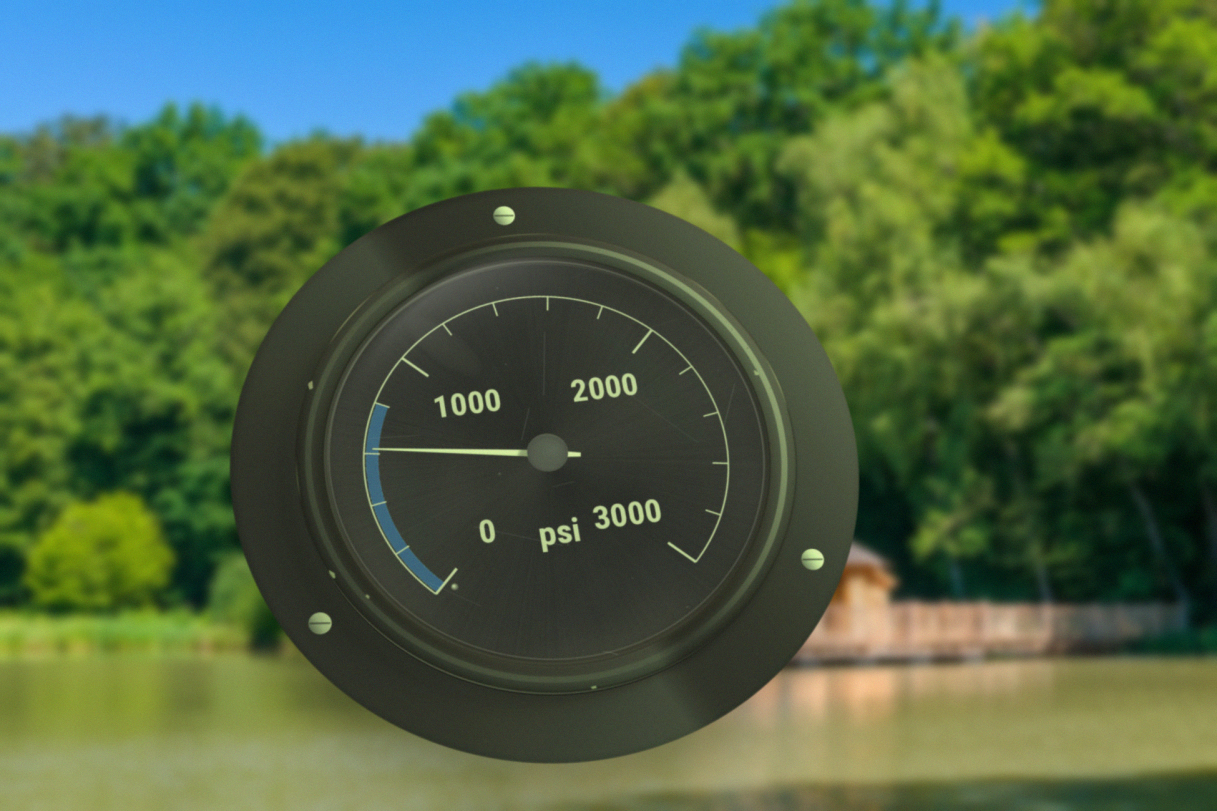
600 psi
